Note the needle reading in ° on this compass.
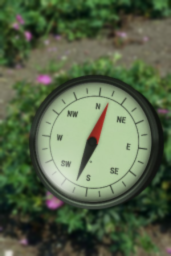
15 °
